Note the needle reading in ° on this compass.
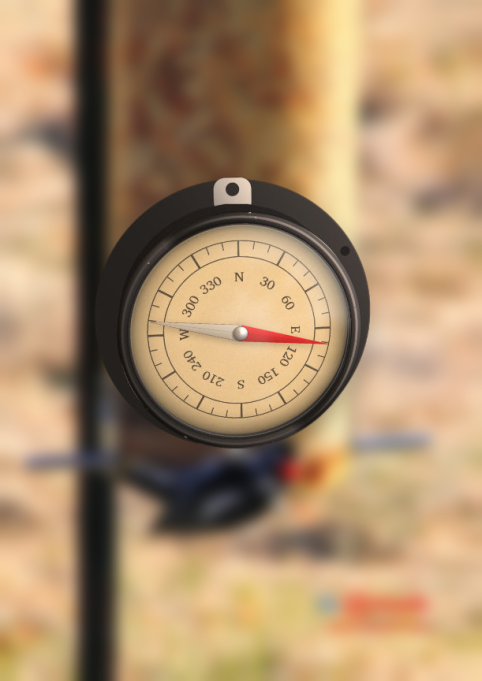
100 °
